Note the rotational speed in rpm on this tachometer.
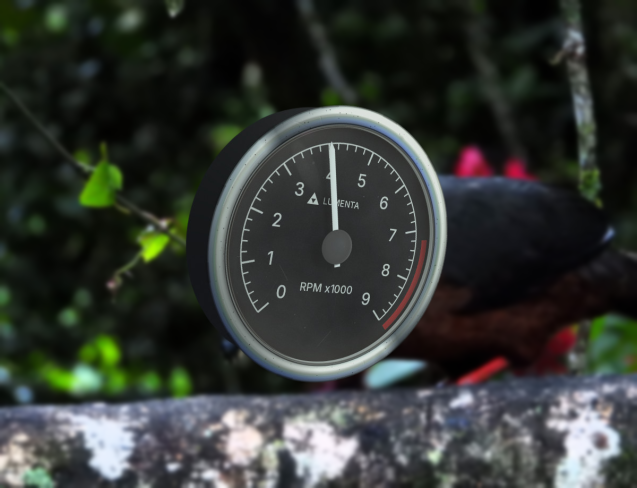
4000 rpm
